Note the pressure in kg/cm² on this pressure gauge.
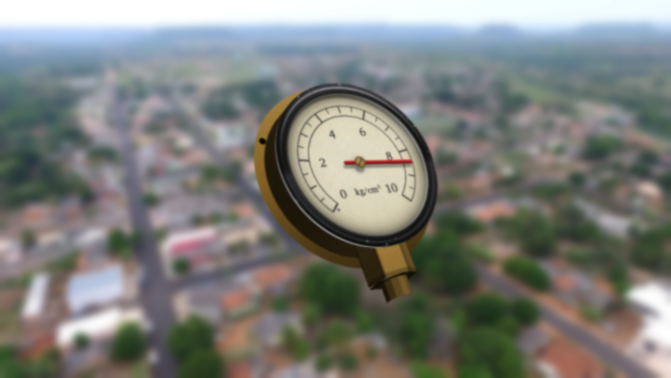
8.5 kg/cm²
